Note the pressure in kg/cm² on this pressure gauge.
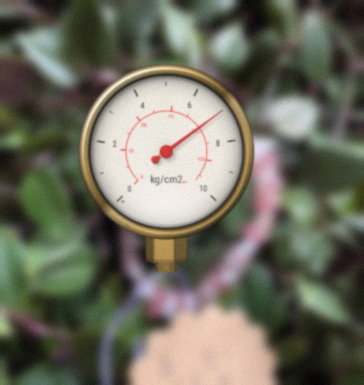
7 kg/cm²
